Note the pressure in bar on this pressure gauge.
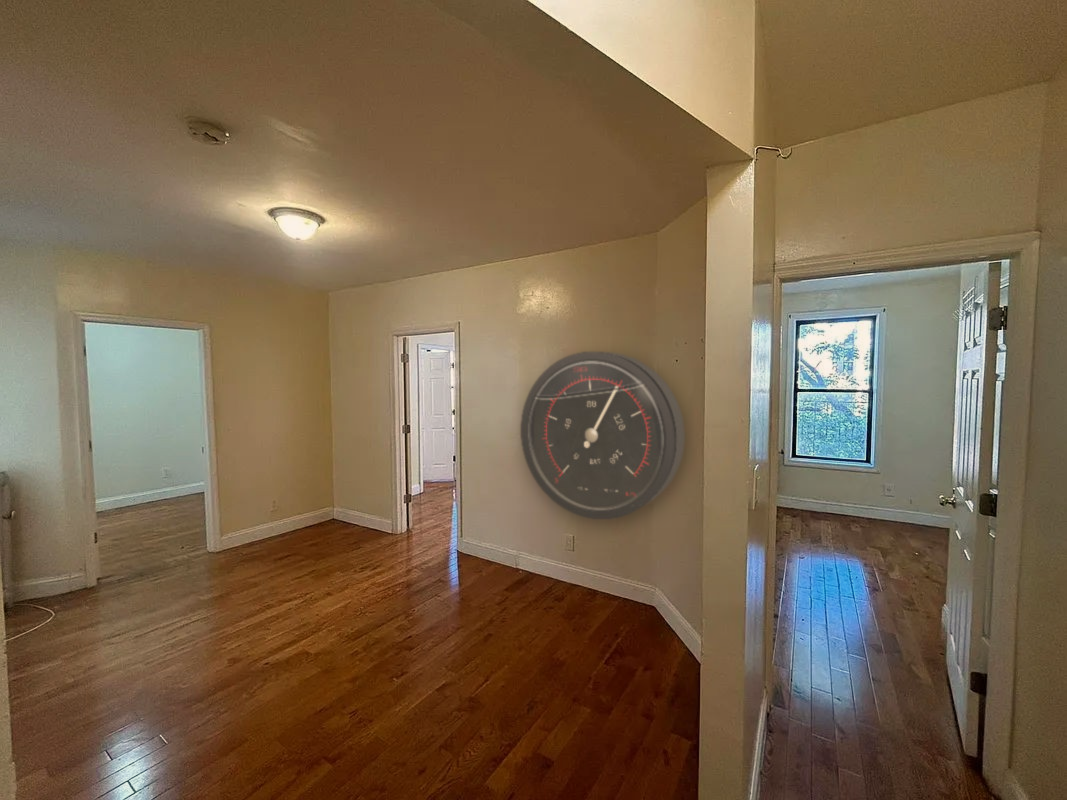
100 bar
